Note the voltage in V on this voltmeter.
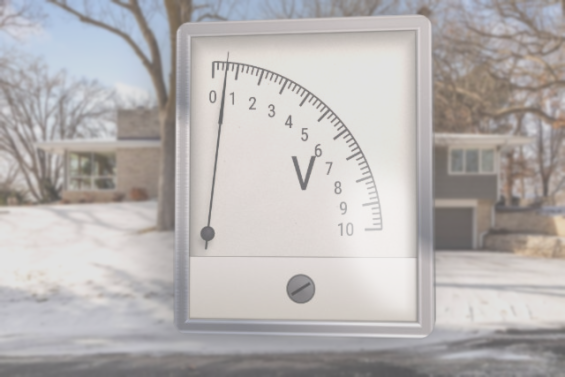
0.6 V
